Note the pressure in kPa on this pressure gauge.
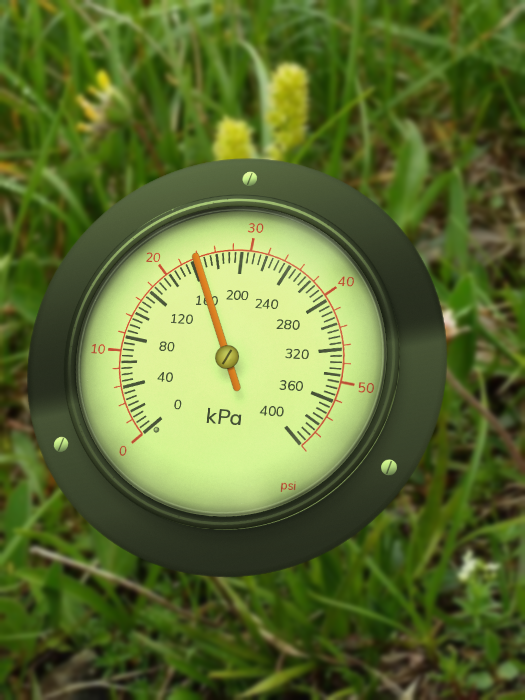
165 kPa
